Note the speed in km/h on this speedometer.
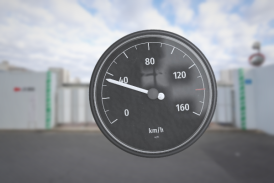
35 km/h
